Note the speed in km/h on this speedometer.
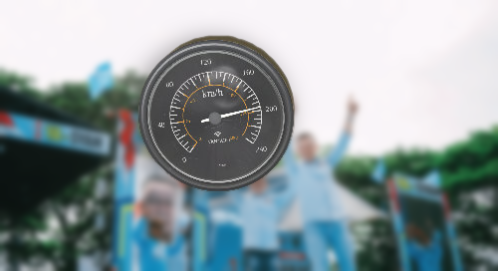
195 km/h
